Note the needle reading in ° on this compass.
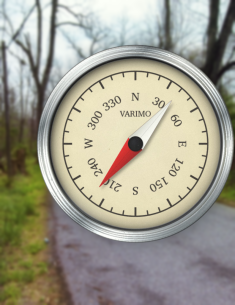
220 °
